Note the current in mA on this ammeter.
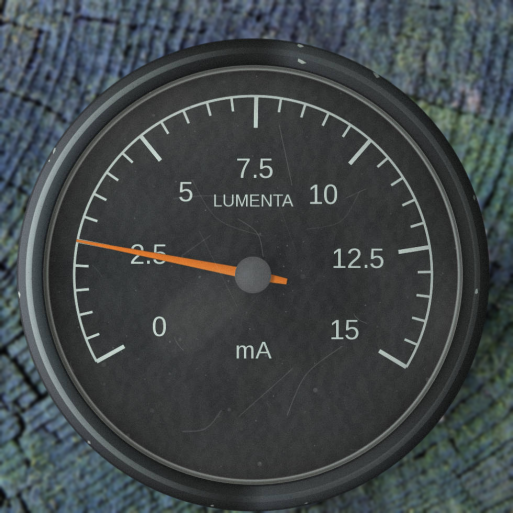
2.5 mA
